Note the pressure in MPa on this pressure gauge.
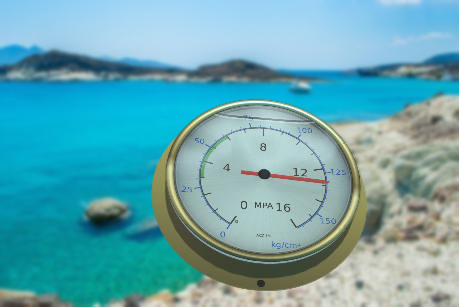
13 MPa
